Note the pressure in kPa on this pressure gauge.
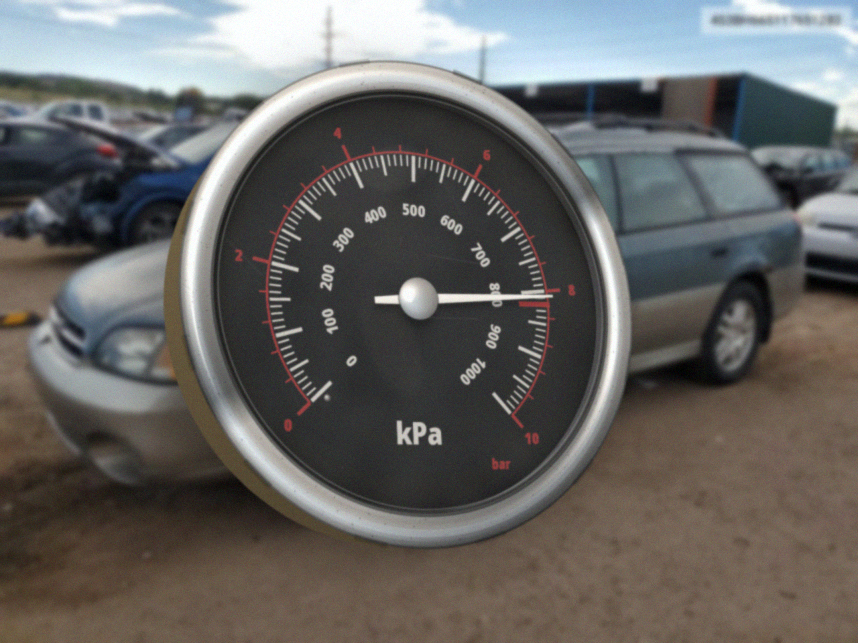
810 kPa
